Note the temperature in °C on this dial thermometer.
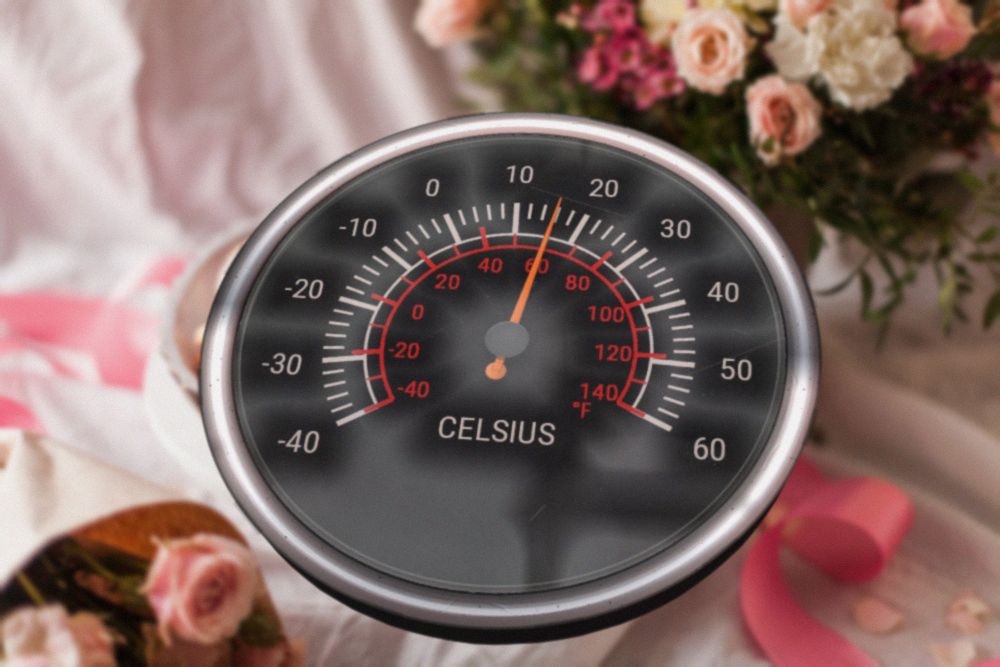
16 °C
